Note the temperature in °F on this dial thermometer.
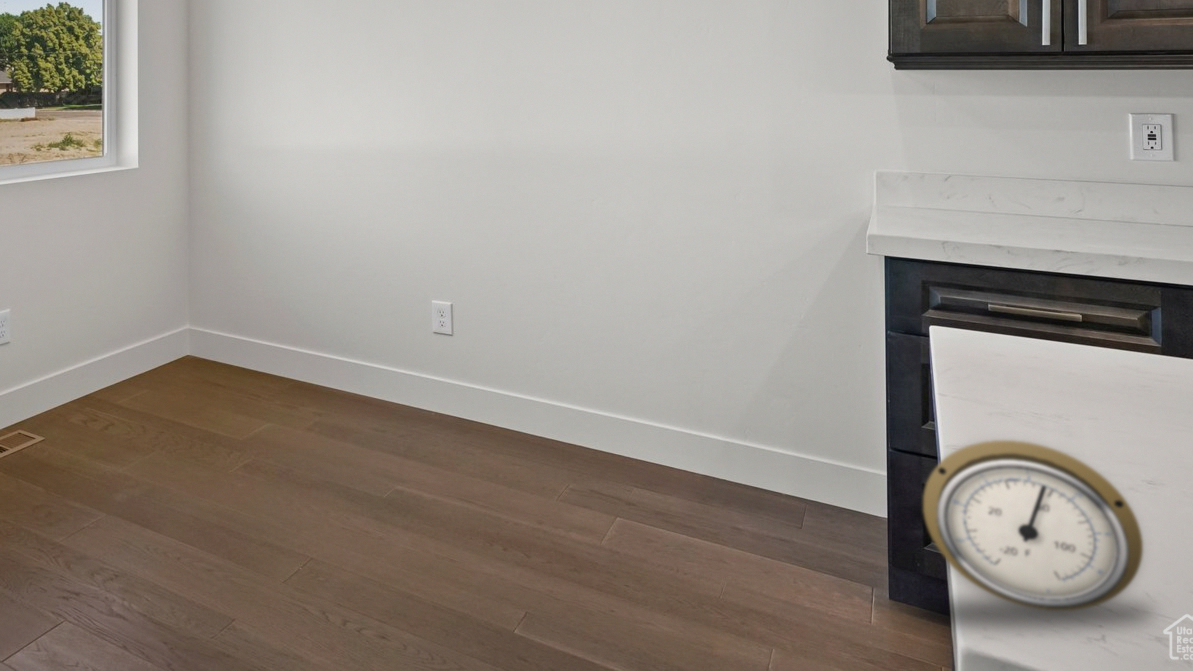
56 °F
